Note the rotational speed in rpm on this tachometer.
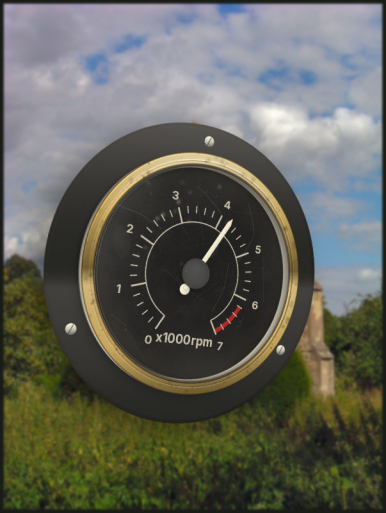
4200 rpm
